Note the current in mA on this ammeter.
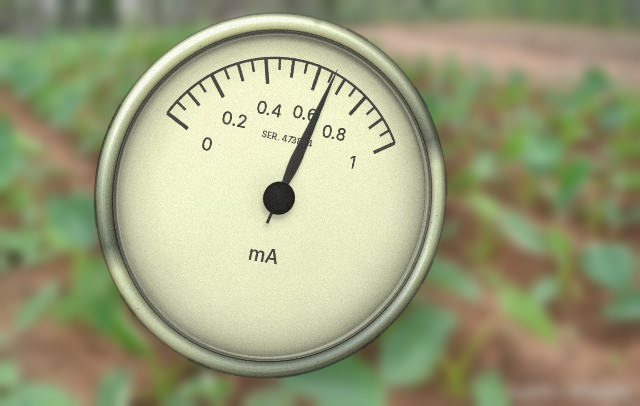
0.65 mA
